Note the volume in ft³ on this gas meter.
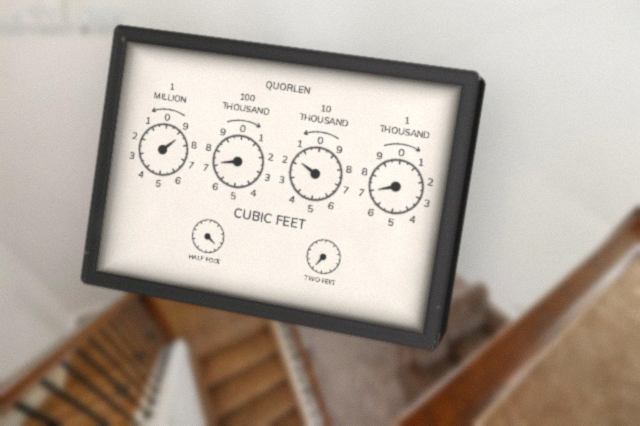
871700 ft³
